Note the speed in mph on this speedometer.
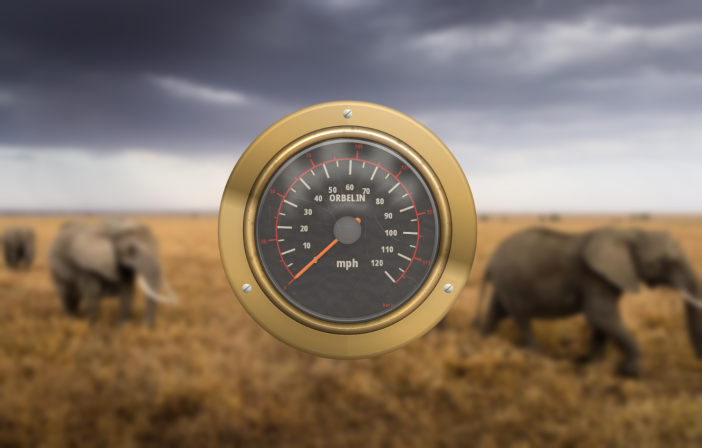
0 mph
